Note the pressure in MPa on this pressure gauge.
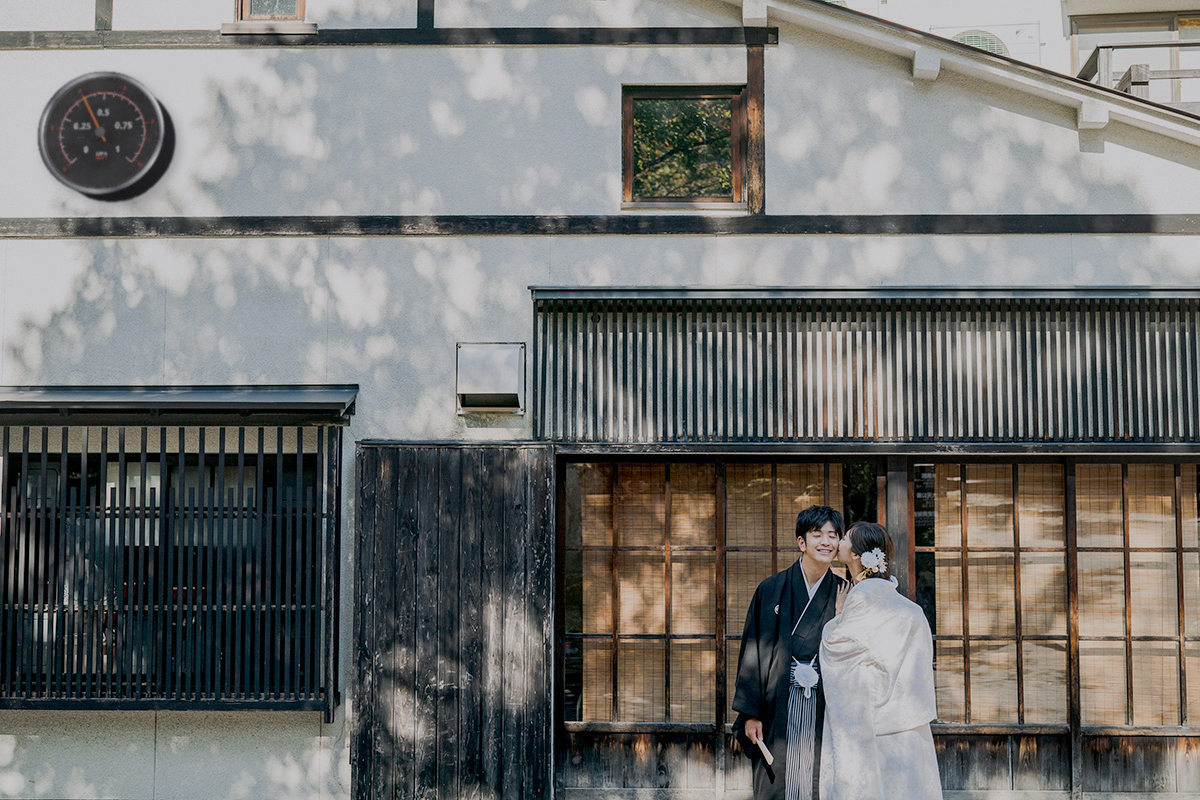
0.4 MPa
